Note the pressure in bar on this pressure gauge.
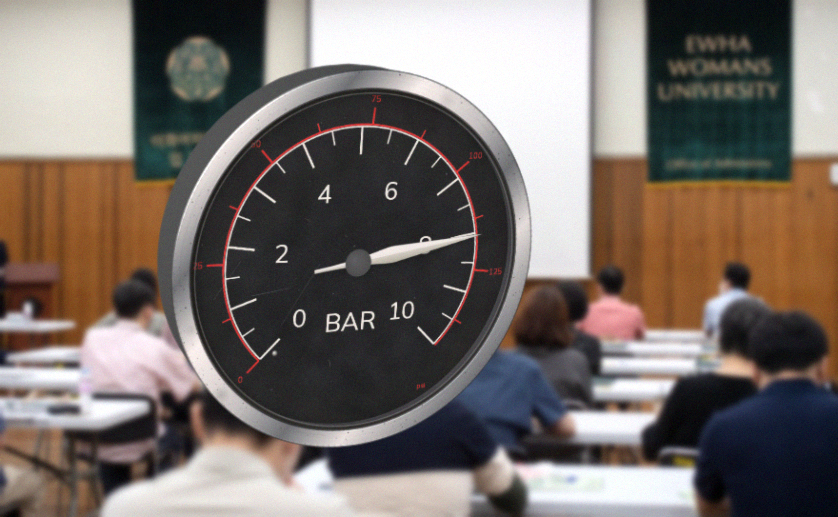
8 bar
